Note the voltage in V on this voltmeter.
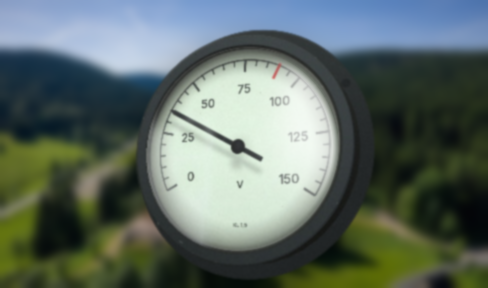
35 V
